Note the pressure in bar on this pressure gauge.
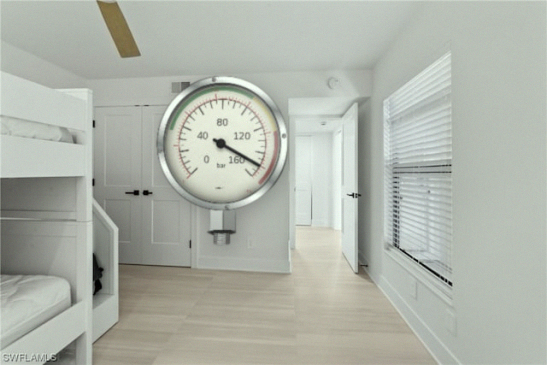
150 bar
